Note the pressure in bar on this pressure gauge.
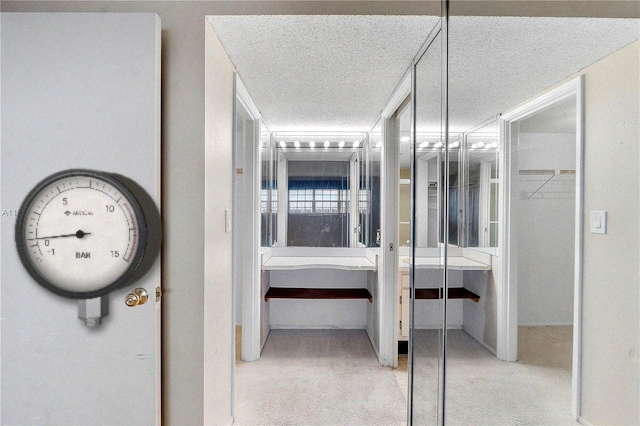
0.5 bar
